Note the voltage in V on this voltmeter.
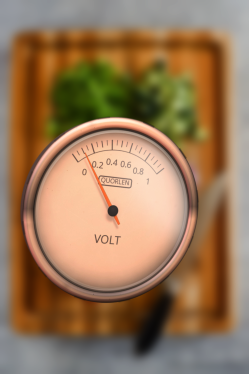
0.1 V
